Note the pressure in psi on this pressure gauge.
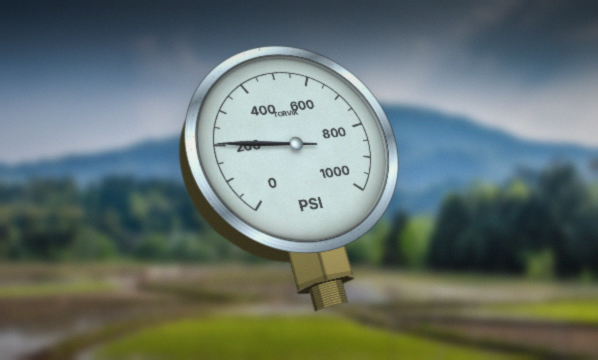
200 psi
